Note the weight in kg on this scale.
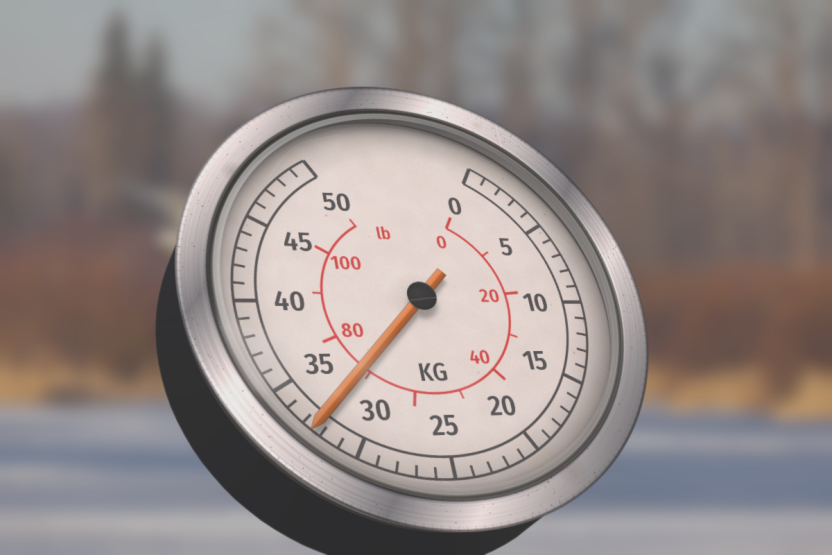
32.5 kg
